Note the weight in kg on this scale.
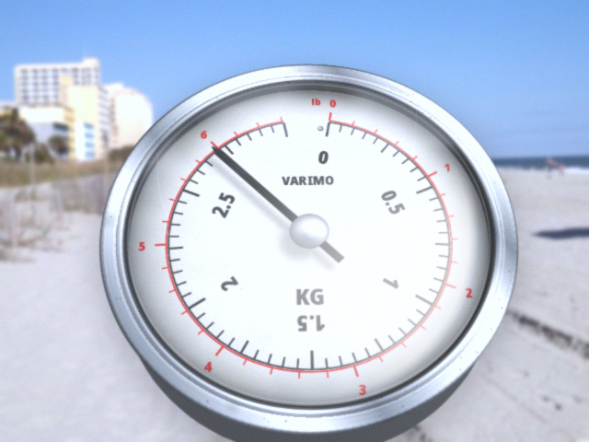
2.7 kg
